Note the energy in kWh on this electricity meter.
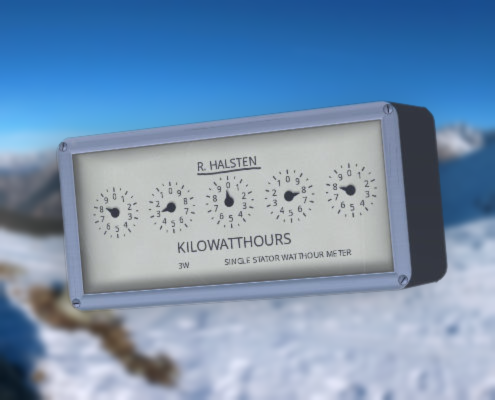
82978 kWh
